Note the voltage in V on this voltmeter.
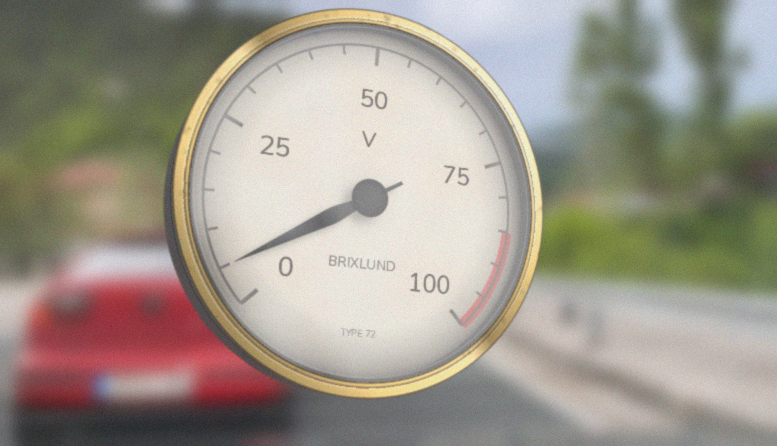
5 V
